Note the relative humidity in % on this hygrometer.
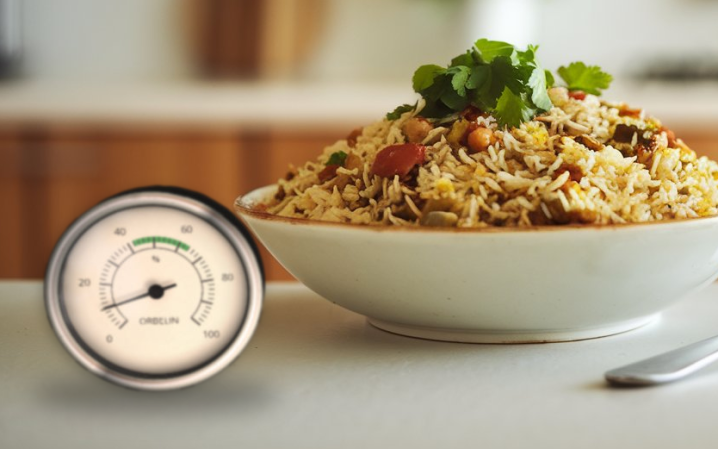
10 %
